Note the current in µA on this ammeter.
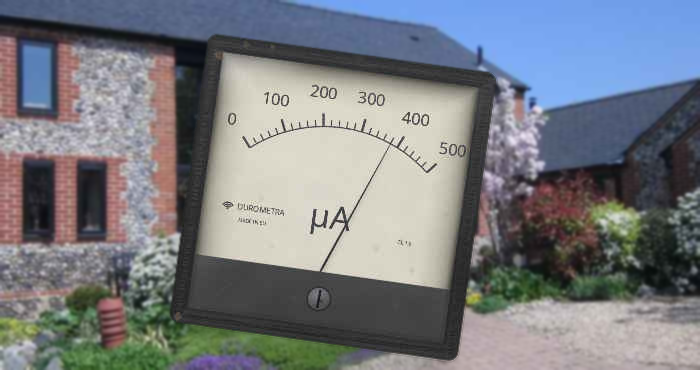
380 µA
